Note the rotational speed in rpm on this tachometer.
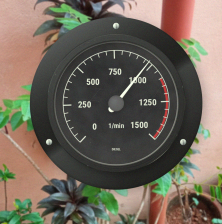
975 rpm
